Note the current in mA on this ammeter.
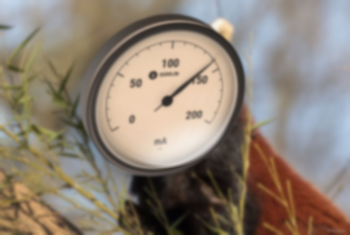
140 mA
